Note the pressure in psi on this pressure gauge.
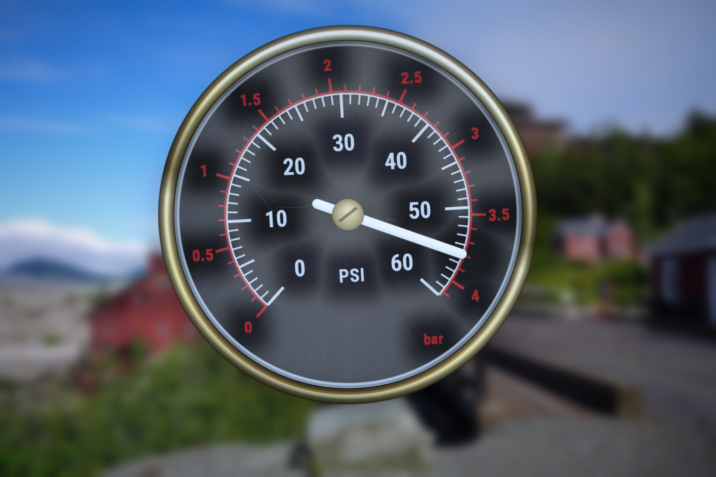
55 psi
